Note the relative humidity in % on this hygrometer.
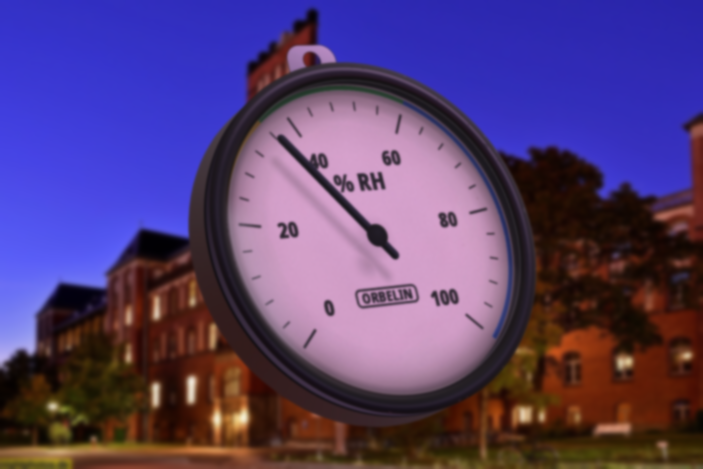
36 %
